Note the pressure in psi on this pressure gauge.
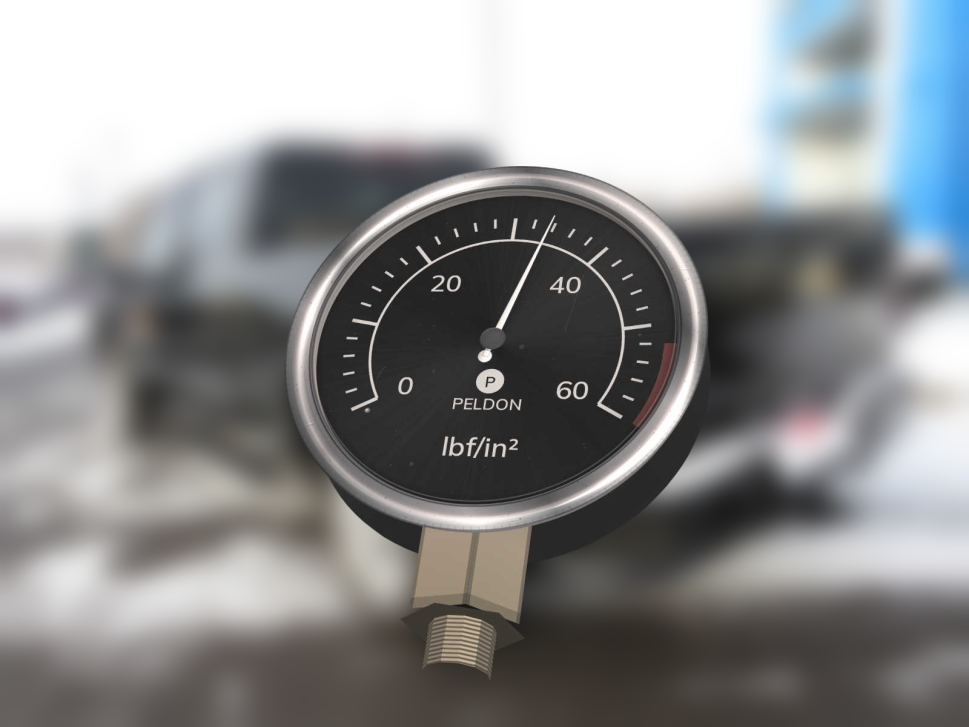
34 psi
